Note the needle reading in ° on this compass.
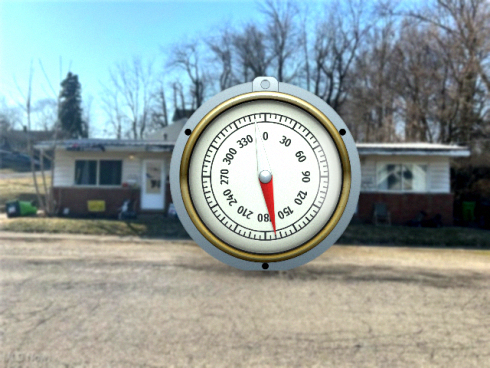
170 °
